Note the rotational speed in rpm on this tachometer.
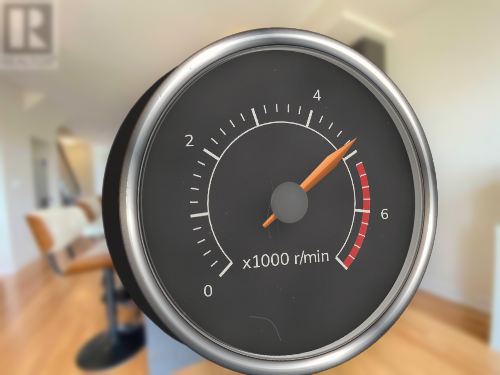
4800 rpm
